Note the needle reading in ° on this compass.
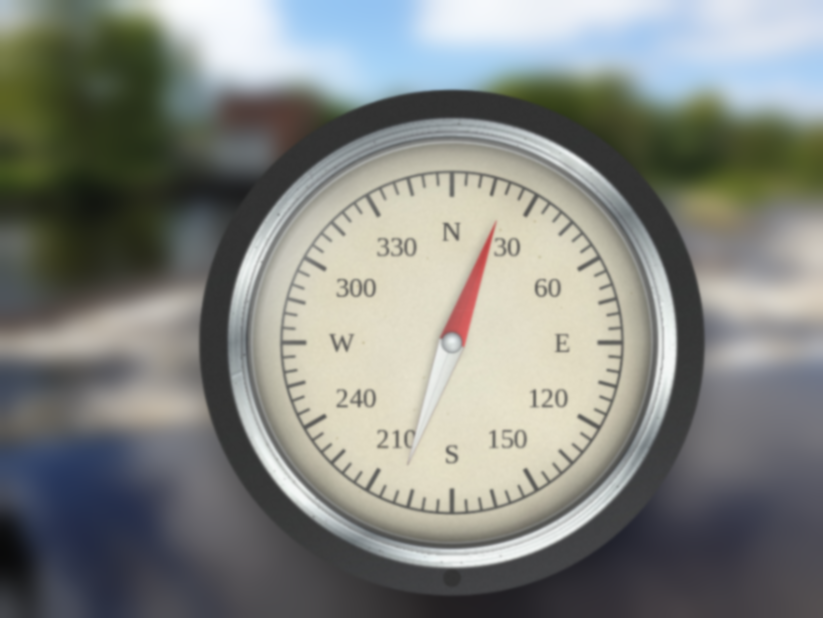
20 °
